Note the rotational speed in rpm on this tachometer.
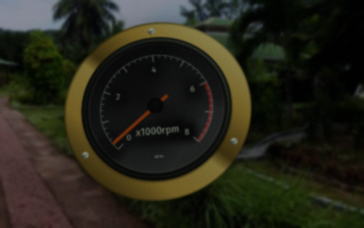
200 rpm
